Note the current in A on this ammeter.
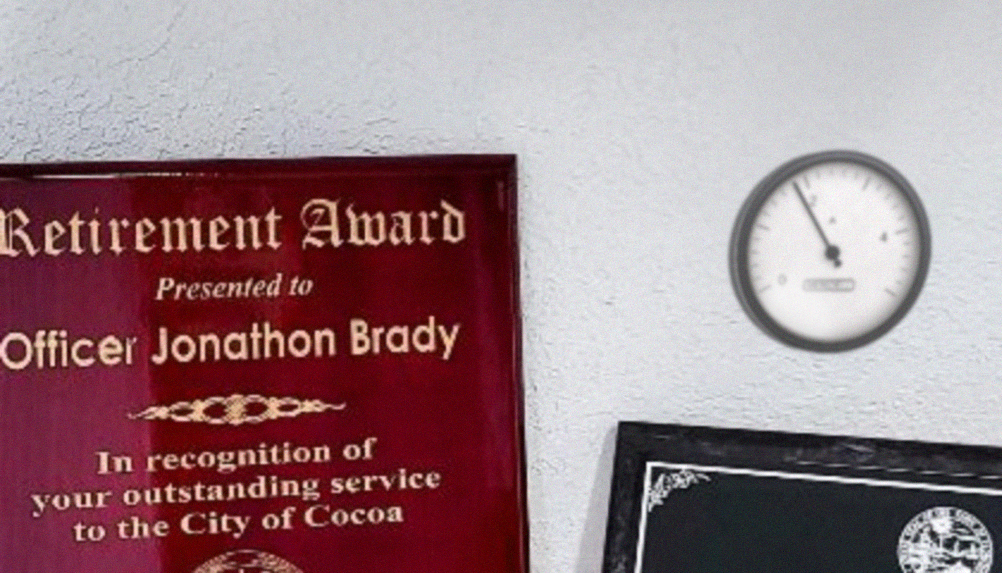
1.8 A
